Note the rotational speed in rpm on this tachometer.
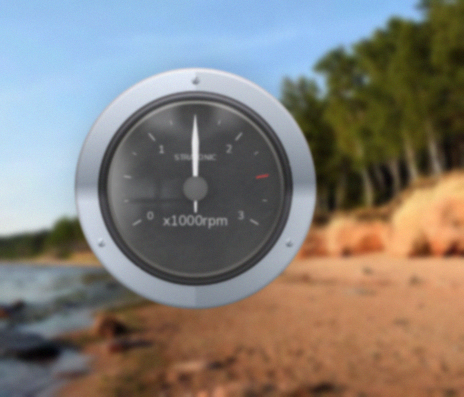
1500 rpm
